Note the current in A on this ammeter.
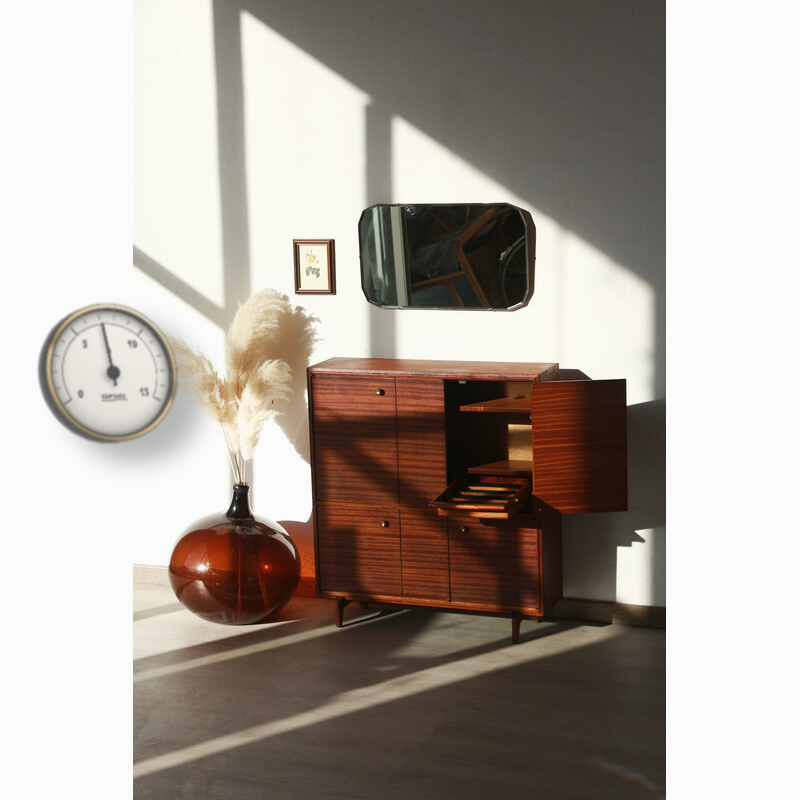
7 A
